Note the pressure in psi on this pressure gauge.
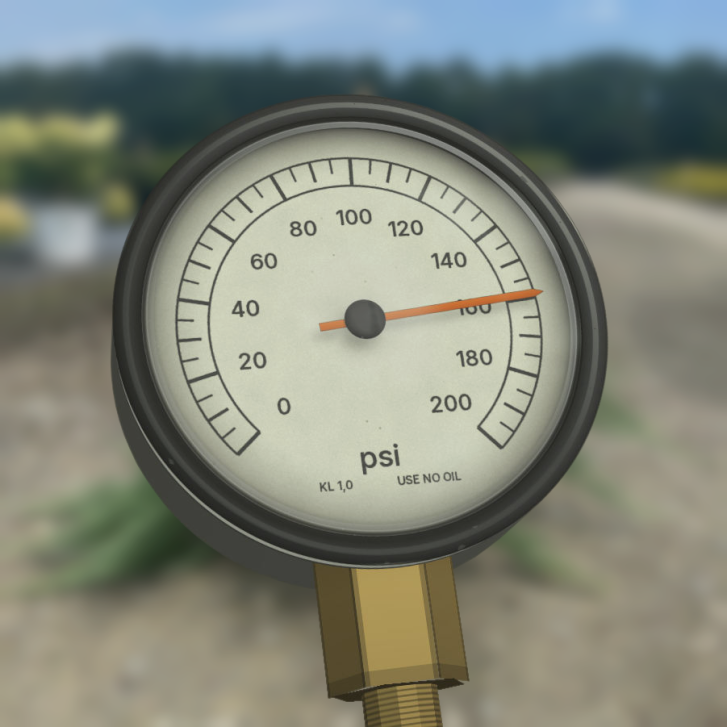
160 psi
